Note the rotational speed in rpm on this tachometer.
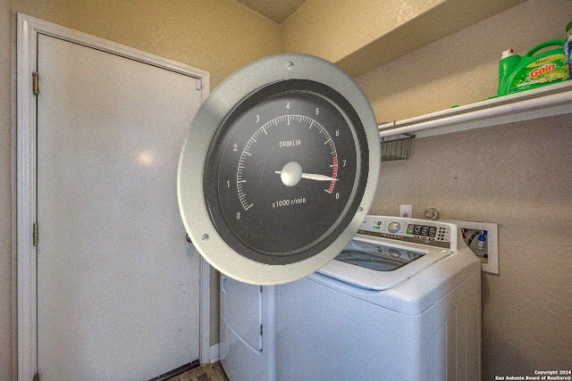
7500 rpm
